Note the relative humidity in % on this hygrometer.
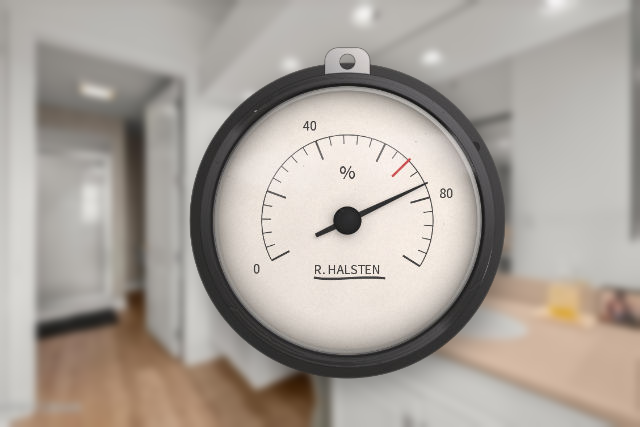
76 %
